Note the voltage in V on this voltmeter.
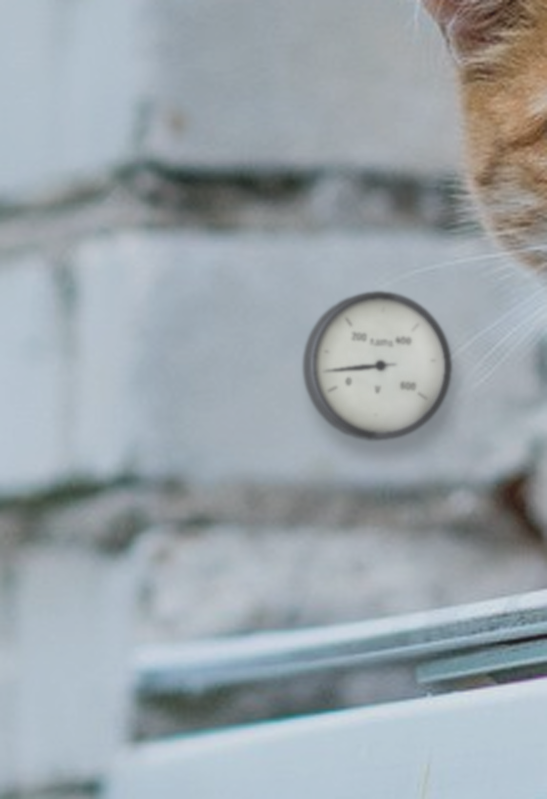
50 V
